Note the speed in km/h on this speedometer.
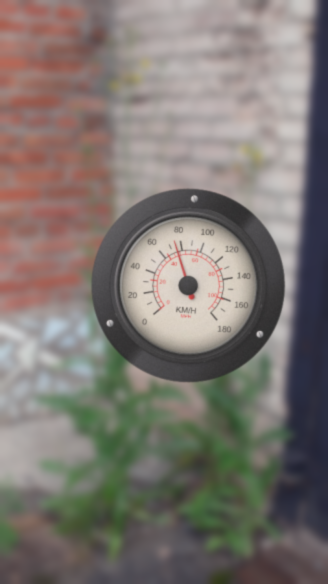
75 km/h
